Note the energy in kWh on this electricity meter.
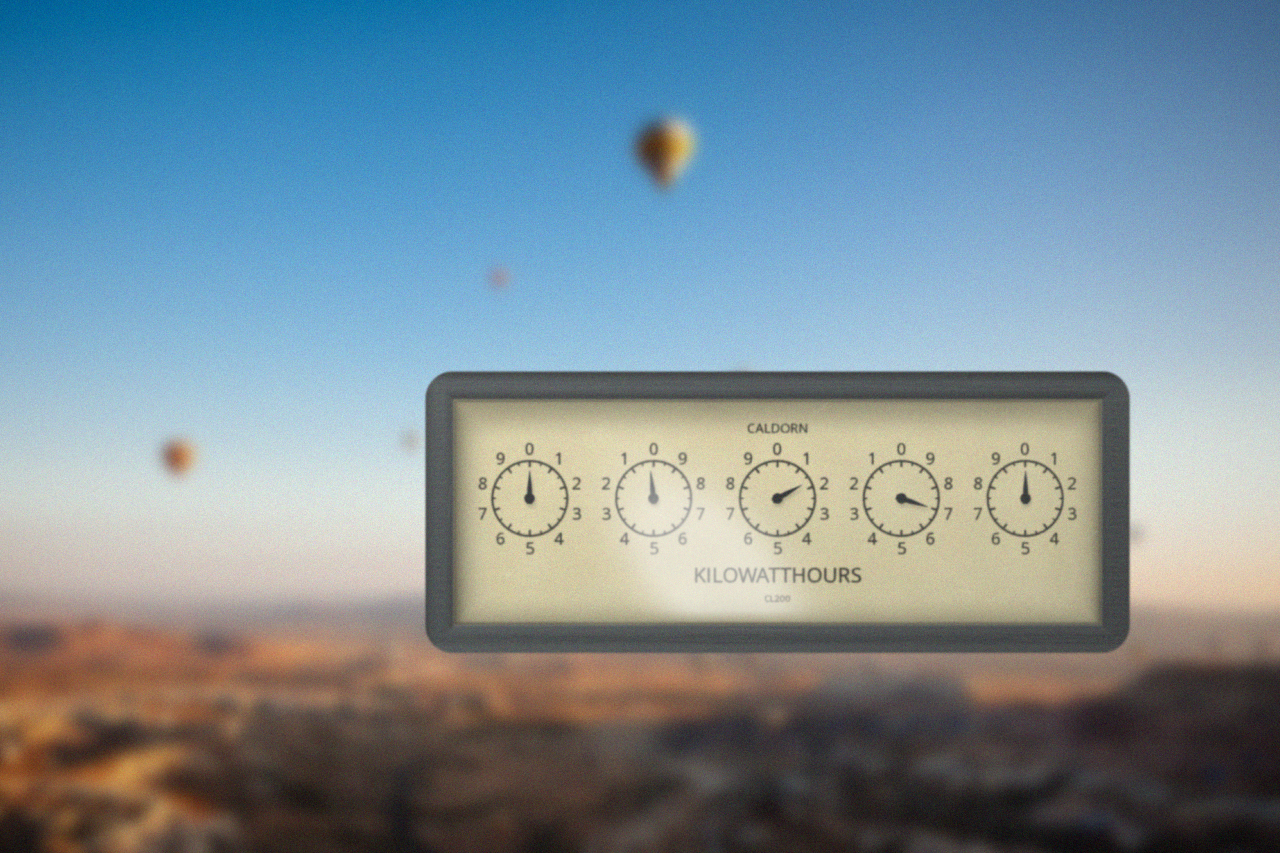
170 kWh
